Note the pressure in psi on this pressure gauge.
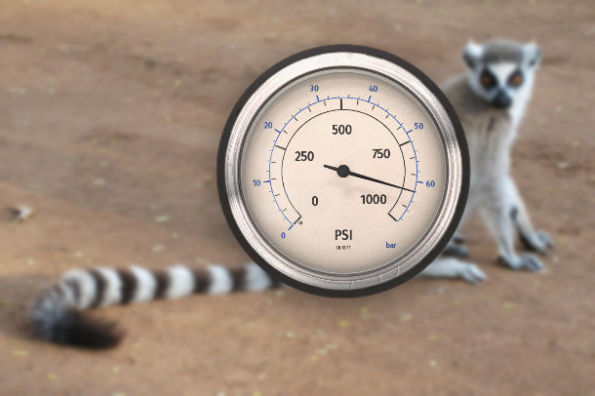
900 psi
